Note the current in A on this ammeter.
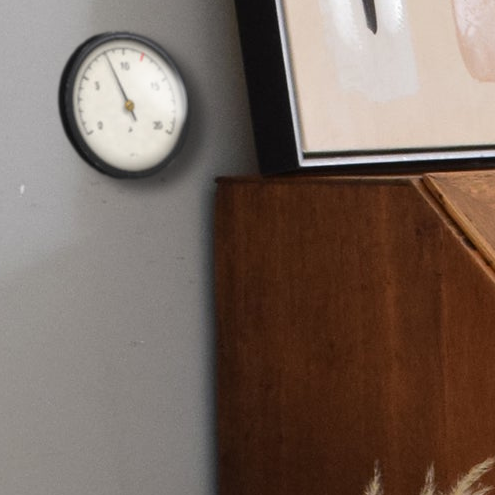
8 A
